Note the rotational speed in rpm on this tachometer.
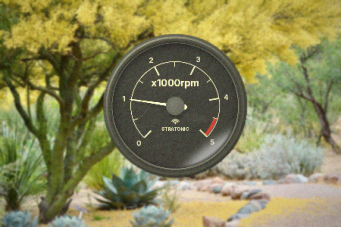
1000 rpm
